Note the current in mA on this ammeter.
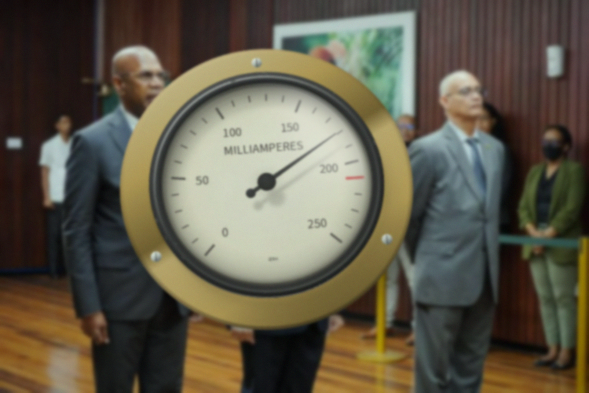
180 mA
